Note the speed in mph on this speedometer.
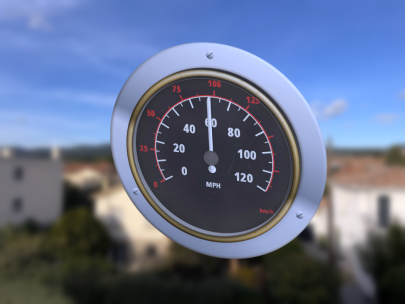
60 mph
